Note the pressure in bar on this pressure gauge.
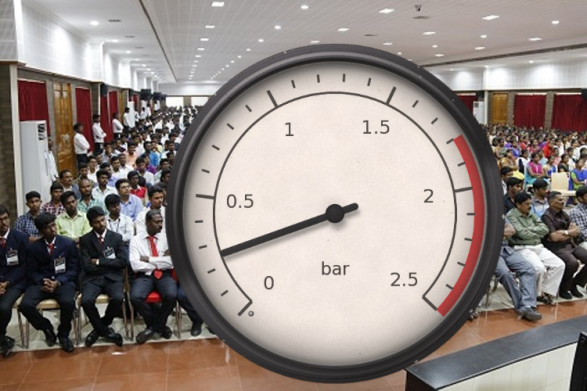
0.25 bar
